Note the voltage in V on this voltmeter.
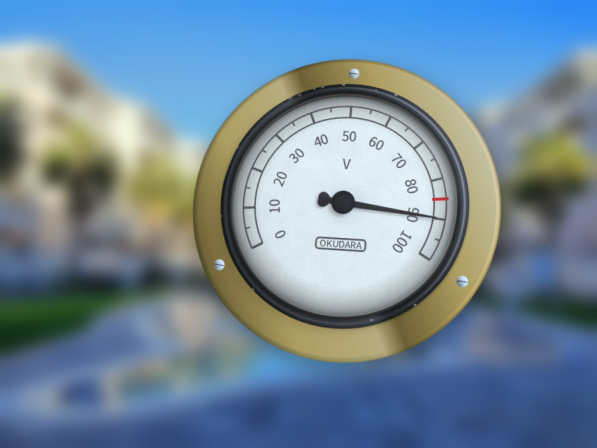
90 V
